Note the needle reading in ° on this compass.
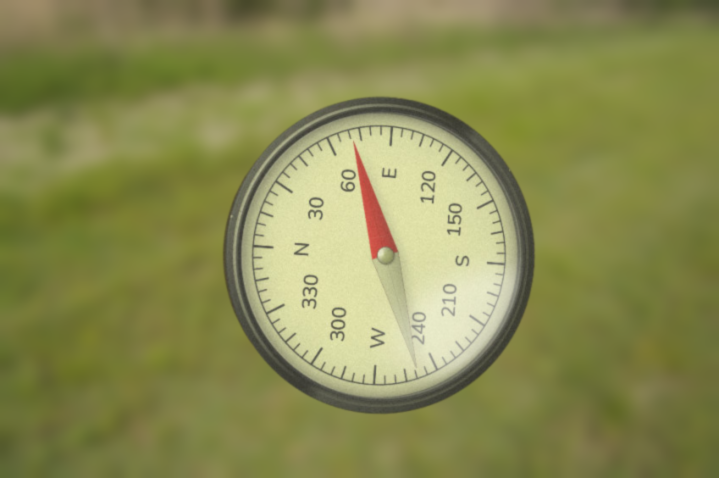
70 °
